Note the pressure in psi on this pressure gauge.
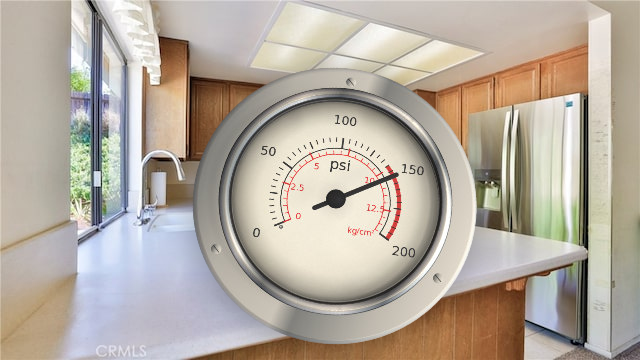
150 psi
